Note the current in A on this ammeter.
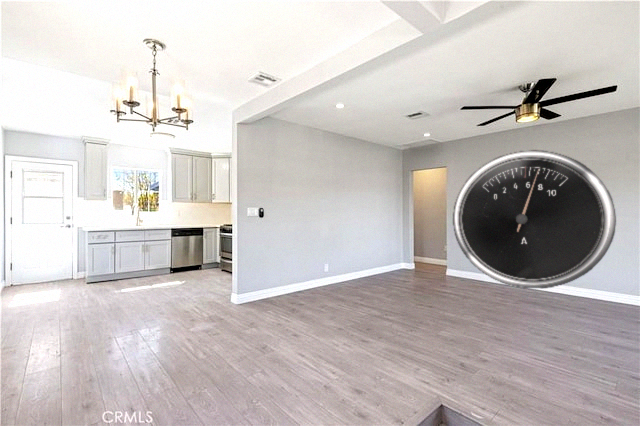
7 A
